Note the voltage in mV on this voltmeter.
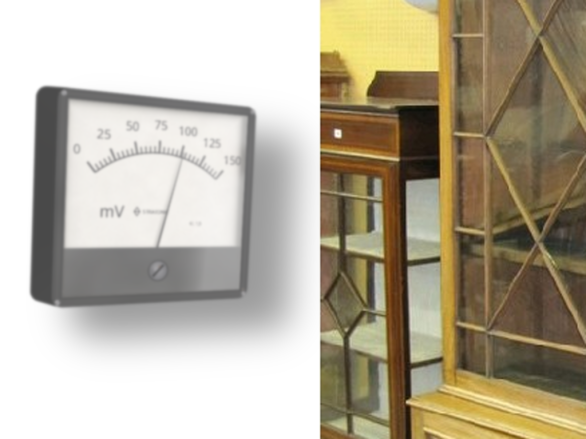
100 mV
